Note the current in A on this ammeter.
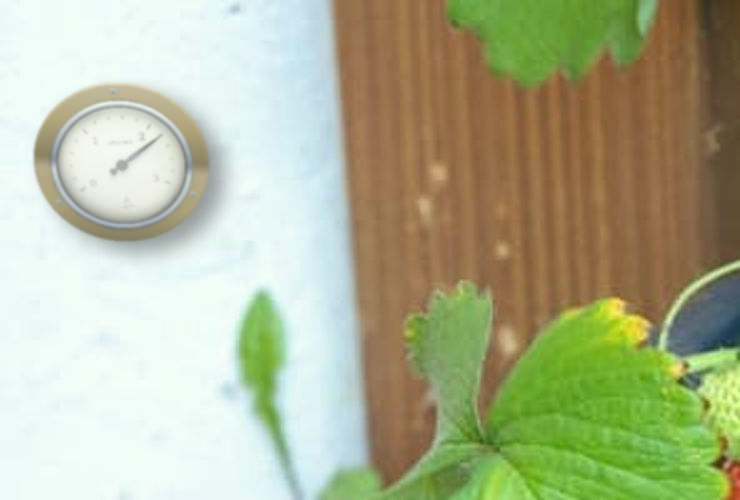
2.2 A
